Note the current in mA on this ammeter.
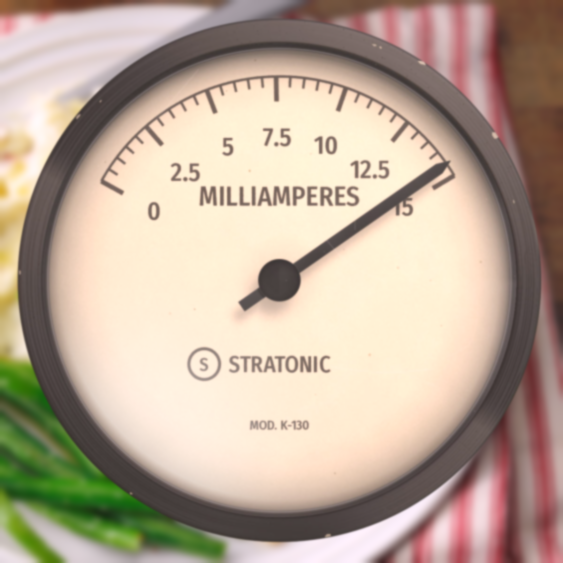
14.5 mA
